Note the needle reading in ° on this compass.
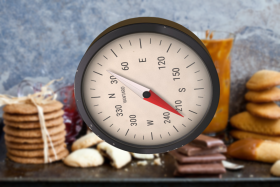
220 °
